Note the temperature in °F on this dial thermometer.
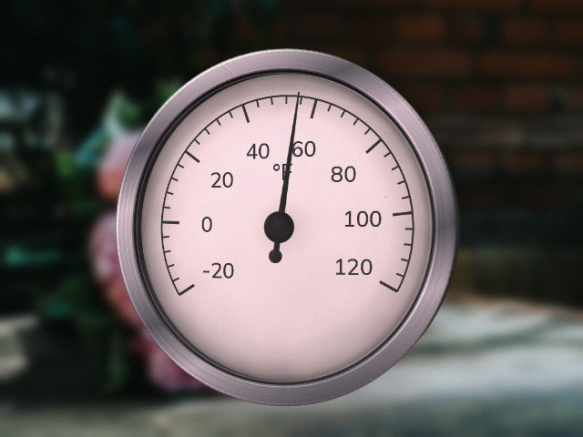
56 °F
